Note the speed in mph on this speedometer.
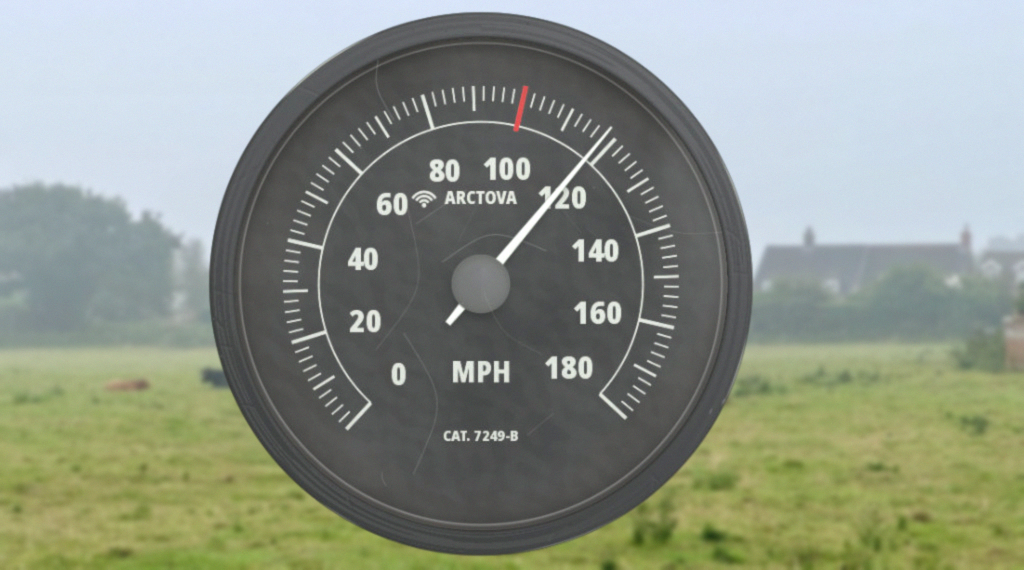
118 mph
